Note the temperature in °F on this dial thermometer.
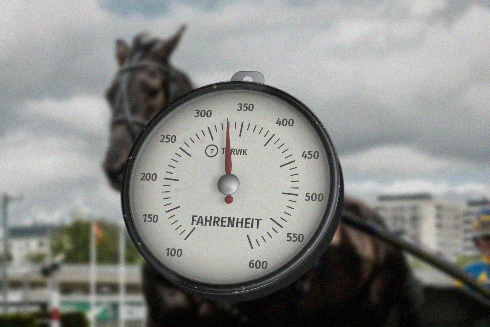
330 °F
